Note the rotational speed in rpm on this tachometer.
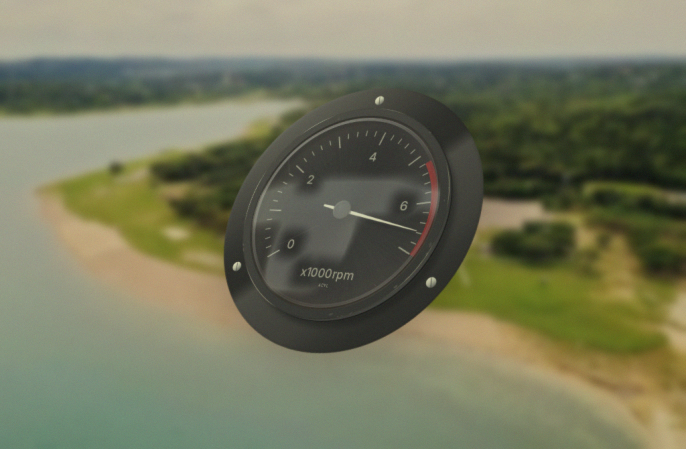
6600 rpm
